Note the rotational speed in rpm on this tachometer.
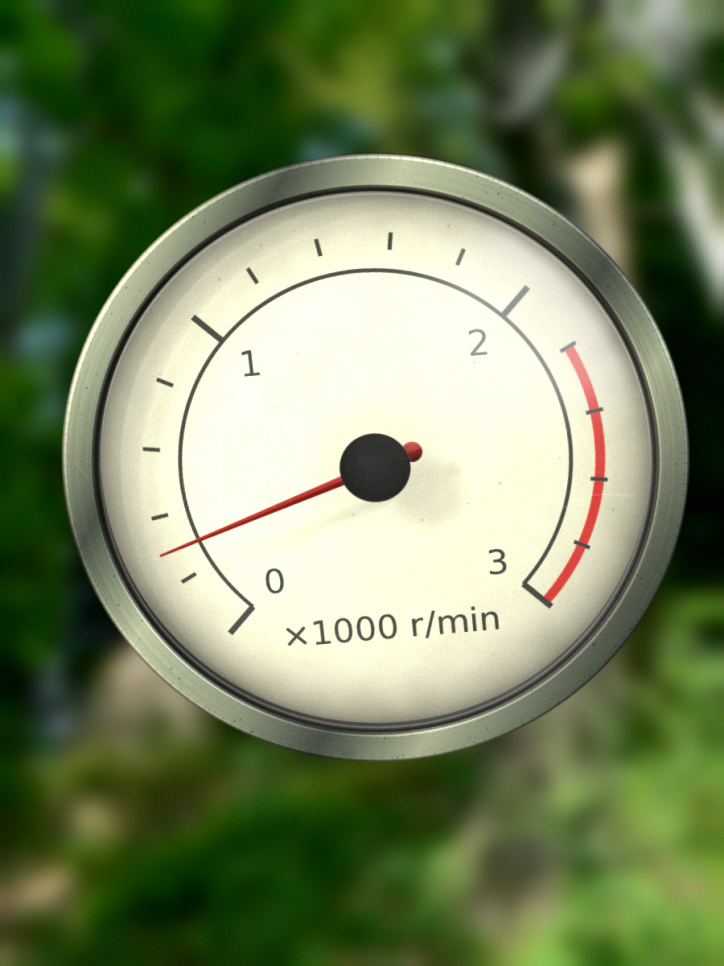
300 rpm
